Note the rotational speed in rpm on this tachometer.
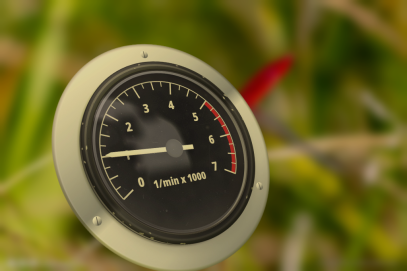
1000 rpm
